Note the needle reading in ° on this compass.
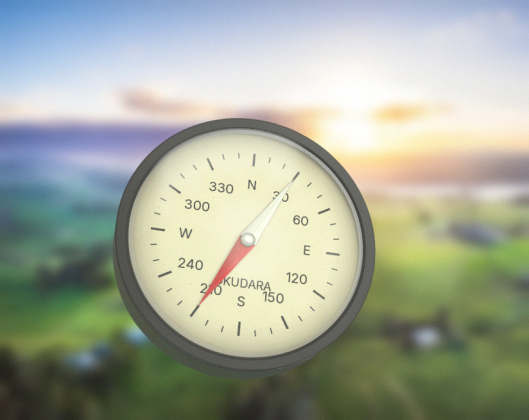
210 °
